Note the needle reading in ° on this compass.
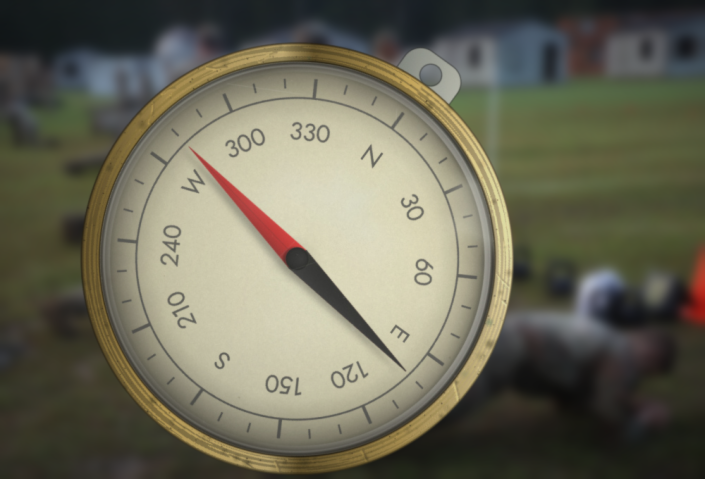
280 °
